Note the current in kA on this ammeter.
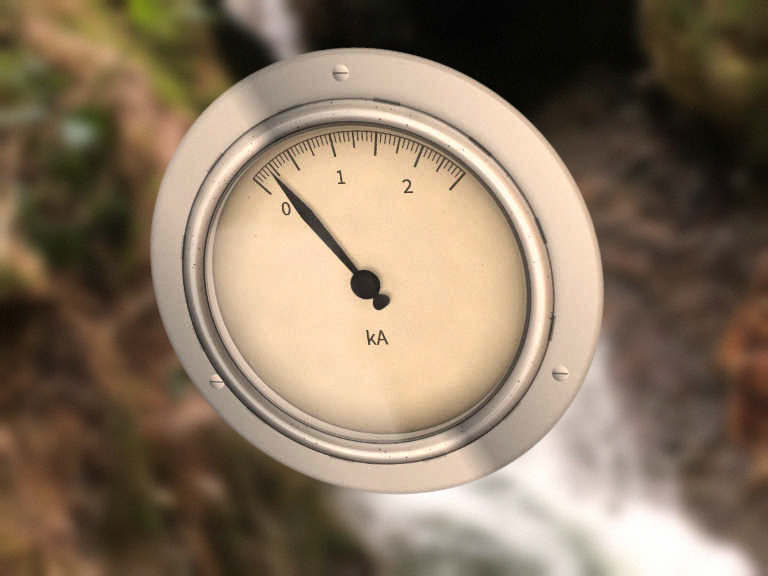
0.25 kA
